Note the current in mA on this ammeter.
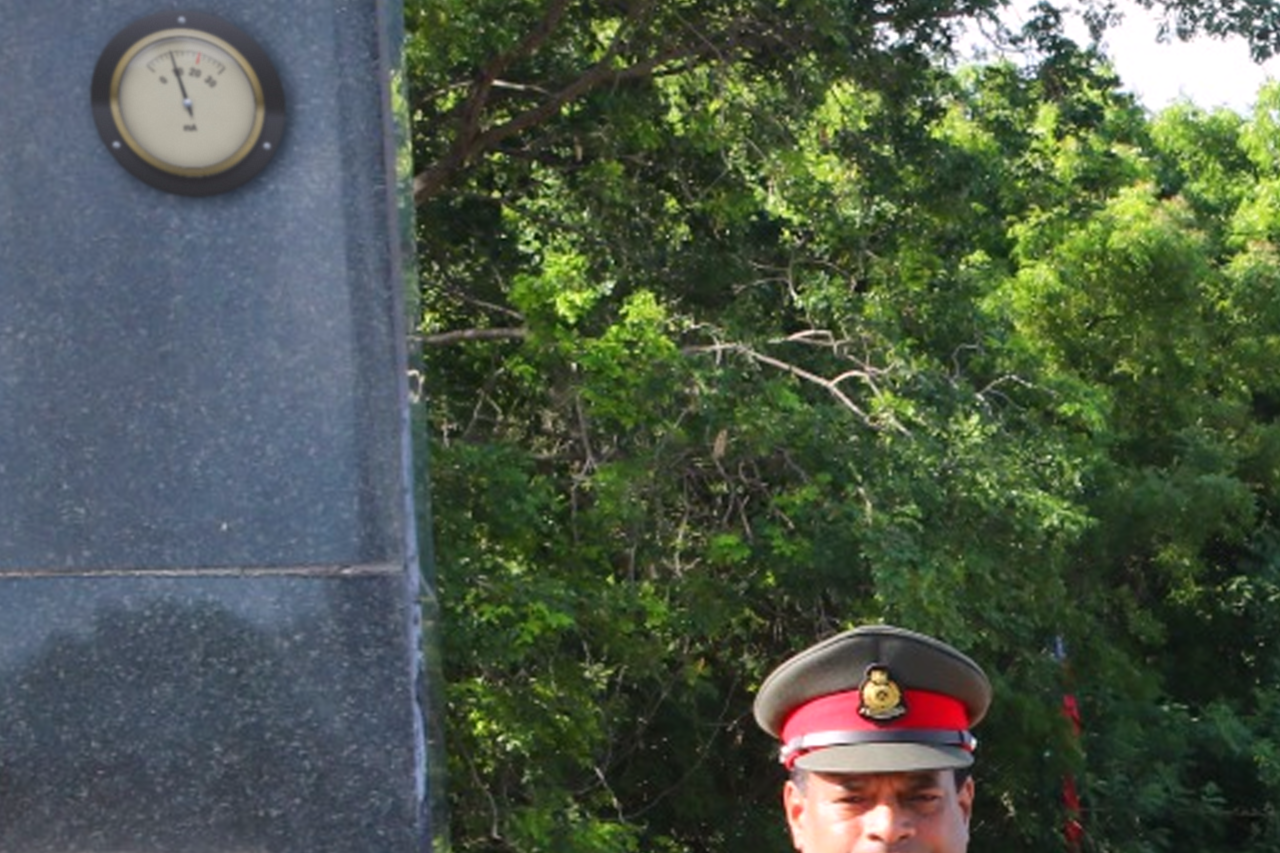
10 mA
